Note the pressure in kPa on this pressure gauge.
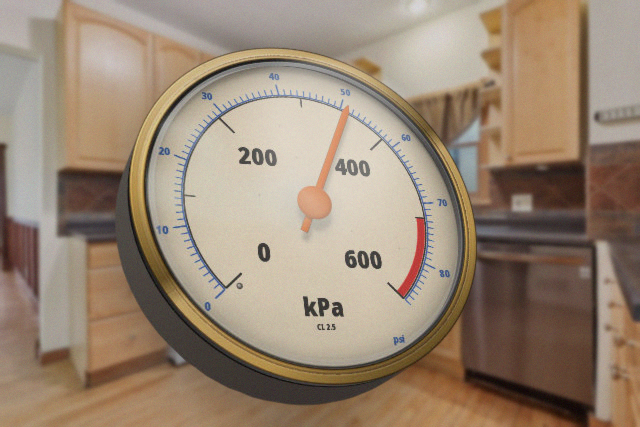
350 kPa
